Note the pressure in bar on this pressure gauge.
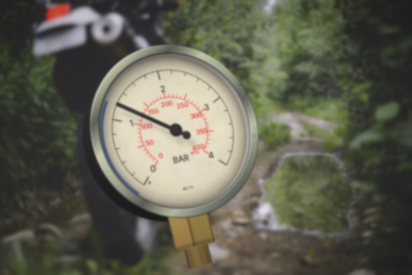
1.2 bar
